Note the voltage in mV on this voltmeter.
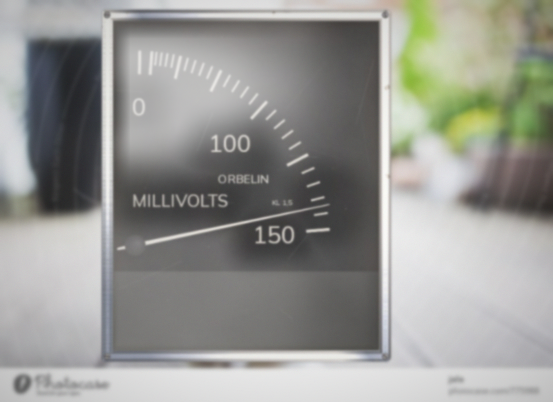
142.5 mV
